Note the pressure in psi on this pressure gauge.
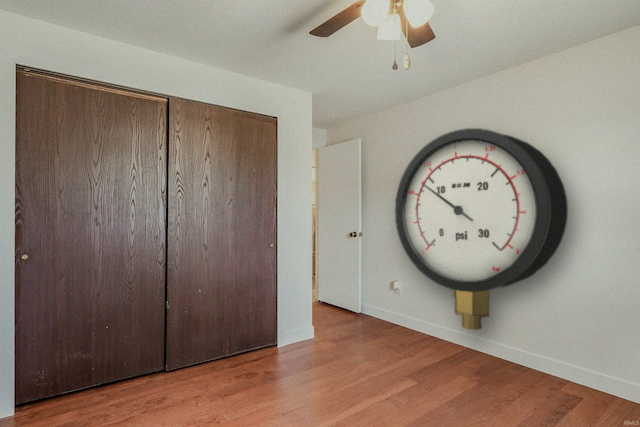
9 psi
